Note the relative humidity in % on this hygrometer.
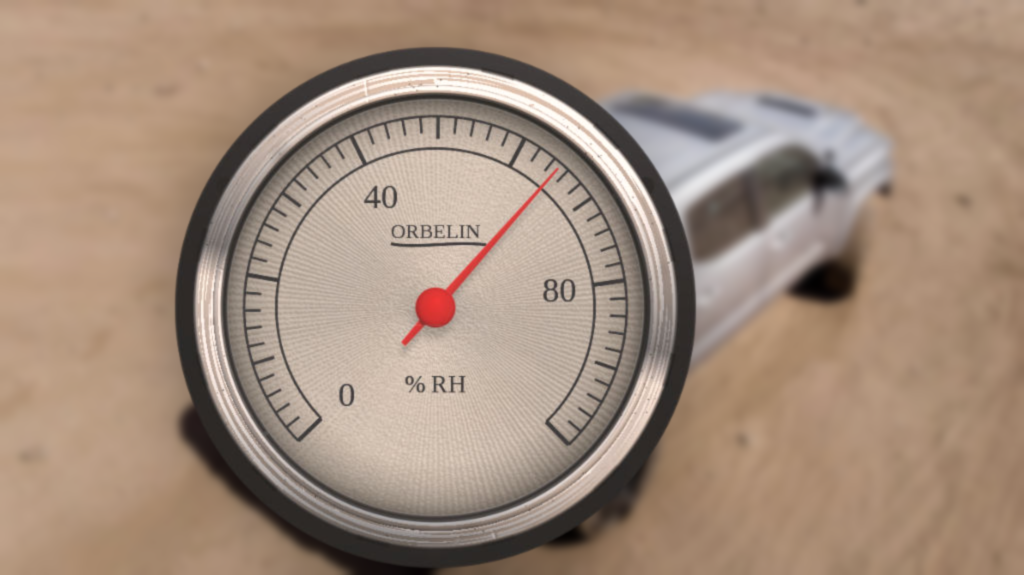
65 %
